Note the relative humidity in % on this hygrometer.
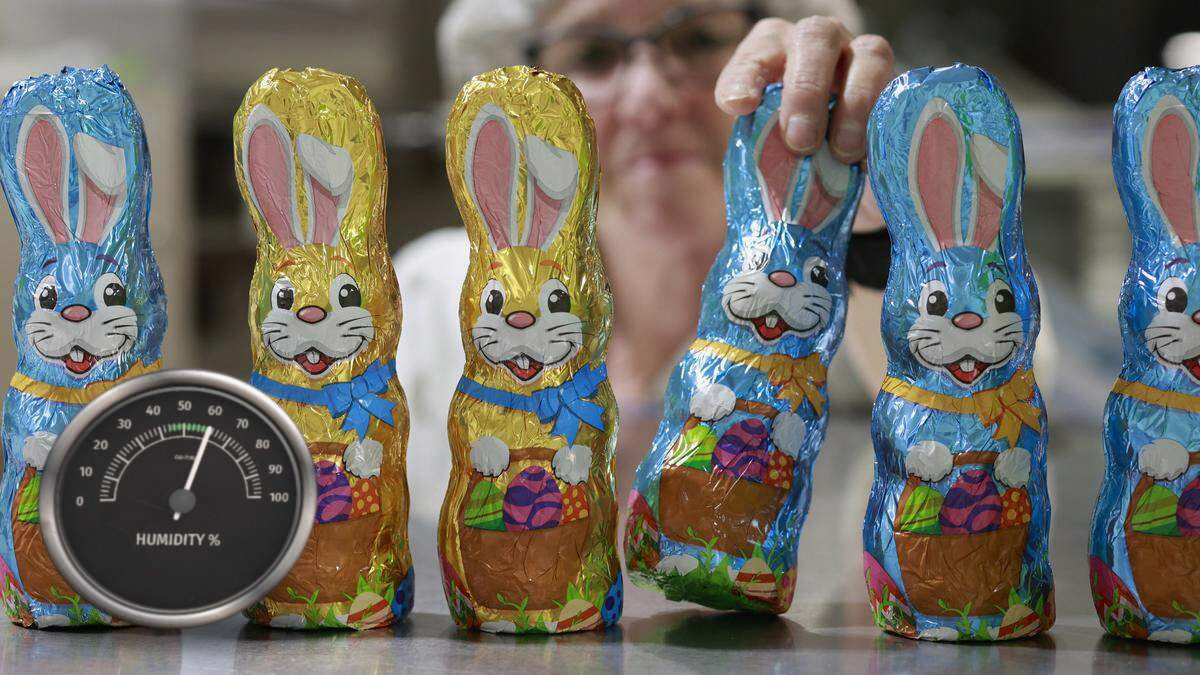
60 %
